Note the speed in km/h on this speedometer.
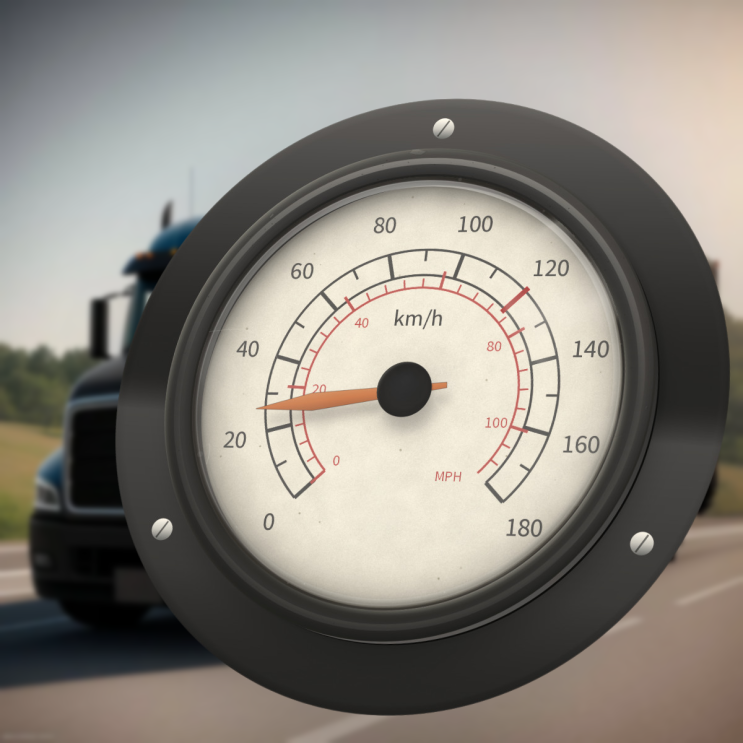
25 km/h
